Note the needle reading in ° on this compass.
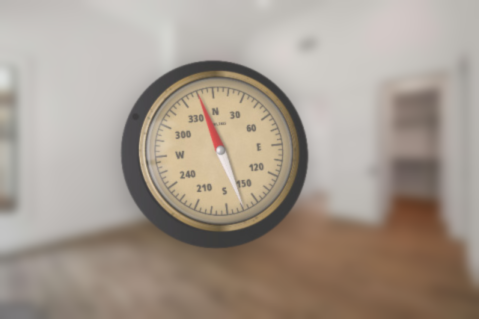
345 °
